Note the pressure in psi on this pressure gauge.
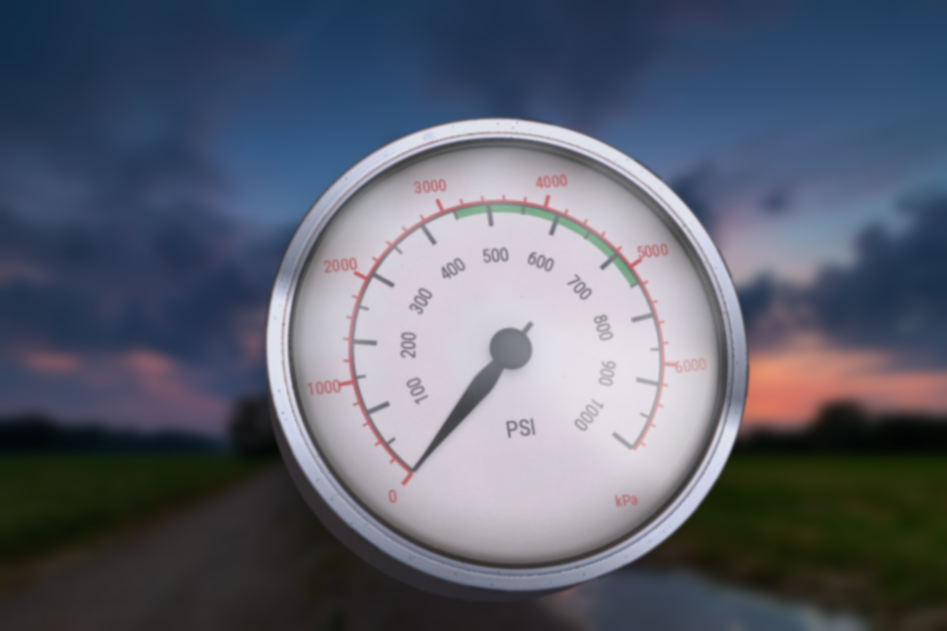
0 psi
